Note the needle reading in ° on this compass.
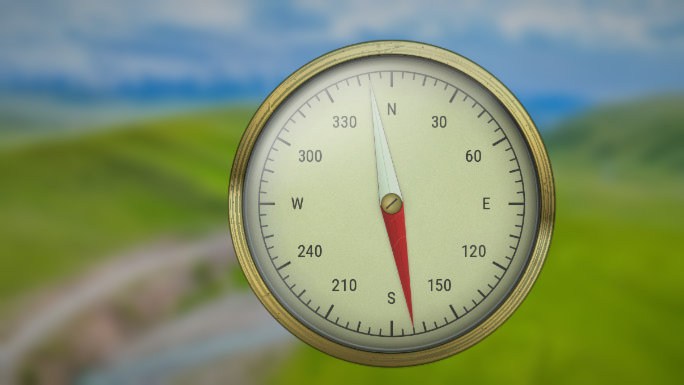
170 °
